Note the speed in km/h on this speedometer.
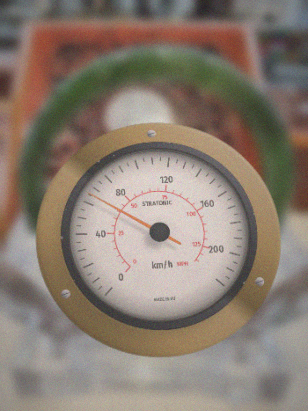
65 km/h
